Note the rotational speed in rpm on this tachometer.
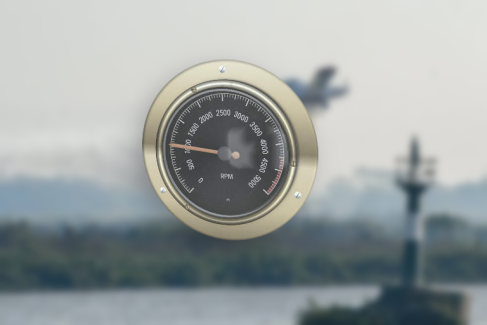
1000 rpm
